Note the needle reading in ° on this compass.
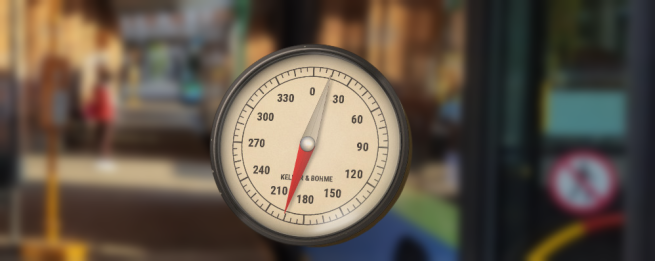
195 °
